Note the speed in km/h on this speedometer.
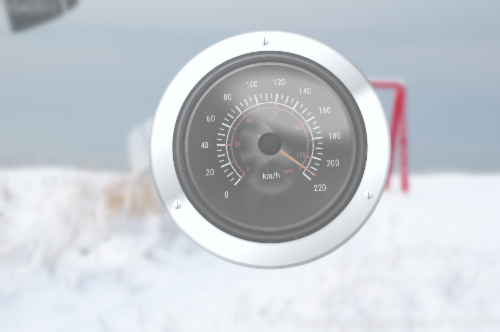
215 km/h
